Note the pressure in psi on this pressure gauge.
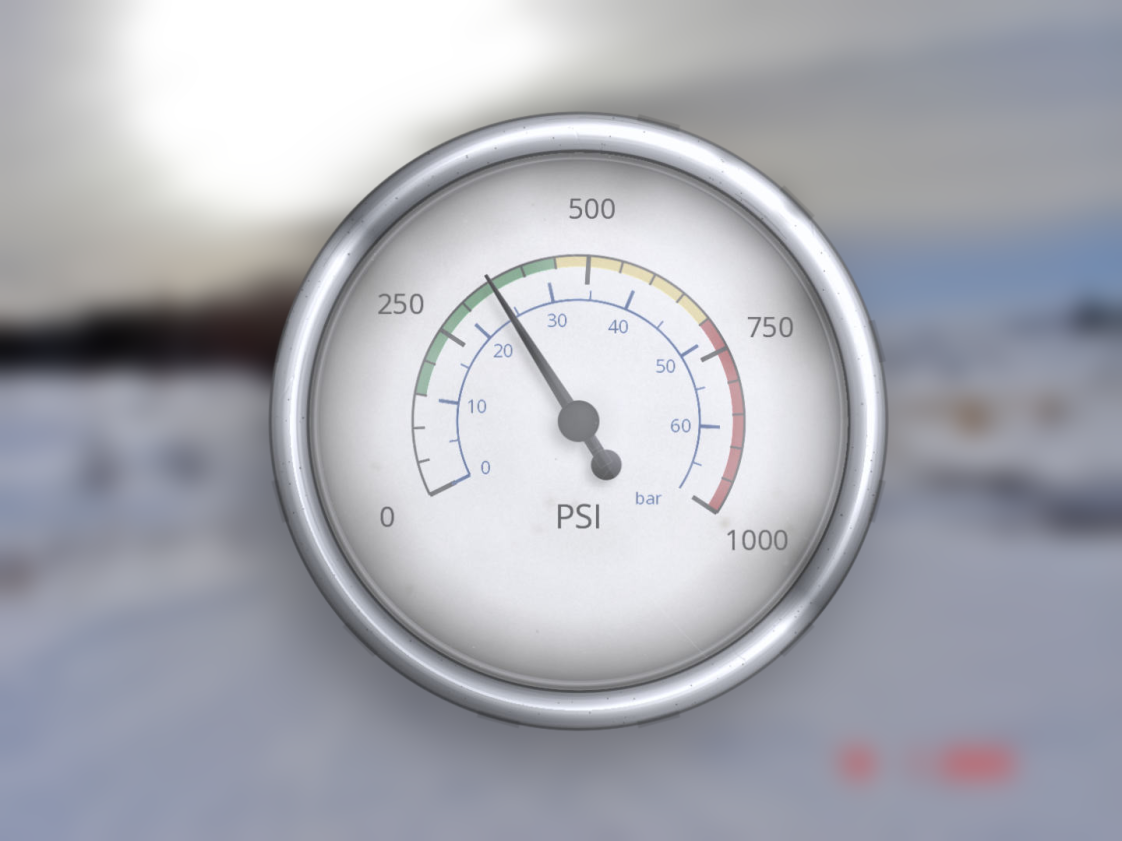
350 psi
